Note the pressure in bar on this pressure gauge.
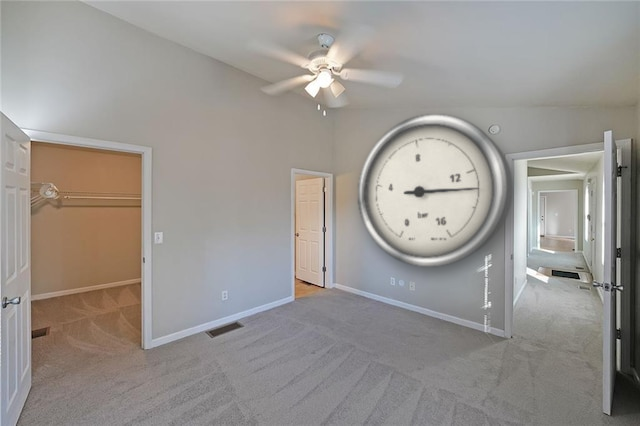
13 bar
